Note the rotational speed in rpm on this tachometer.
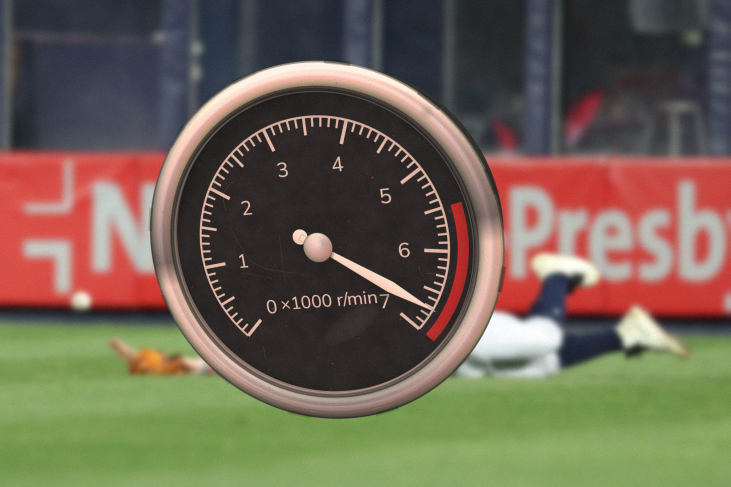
6700 rpm
